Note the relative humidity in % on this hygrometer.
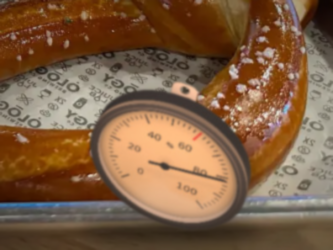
80 %
